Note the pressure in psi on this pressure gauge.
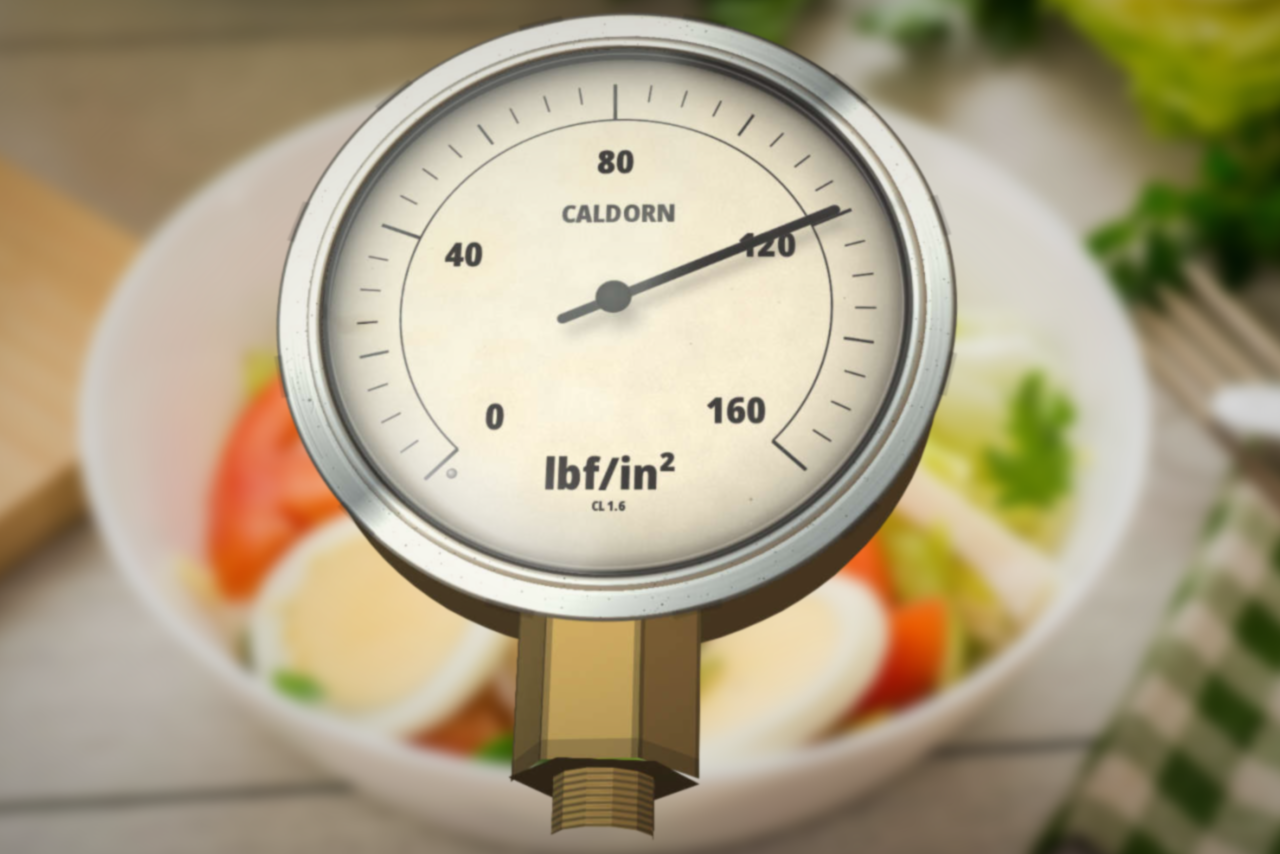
120 psi
